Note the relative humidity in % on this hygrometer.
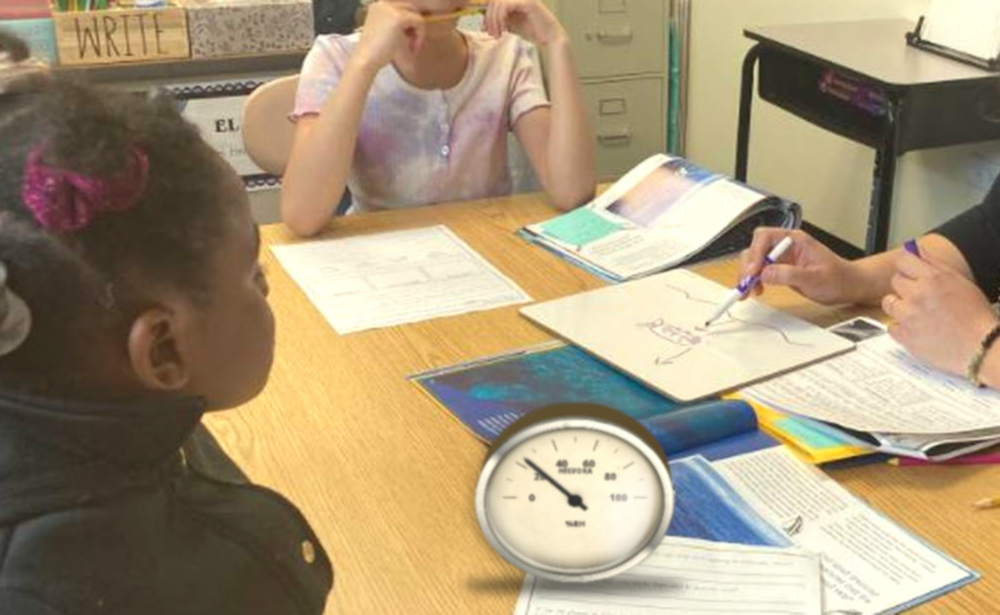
25 %
